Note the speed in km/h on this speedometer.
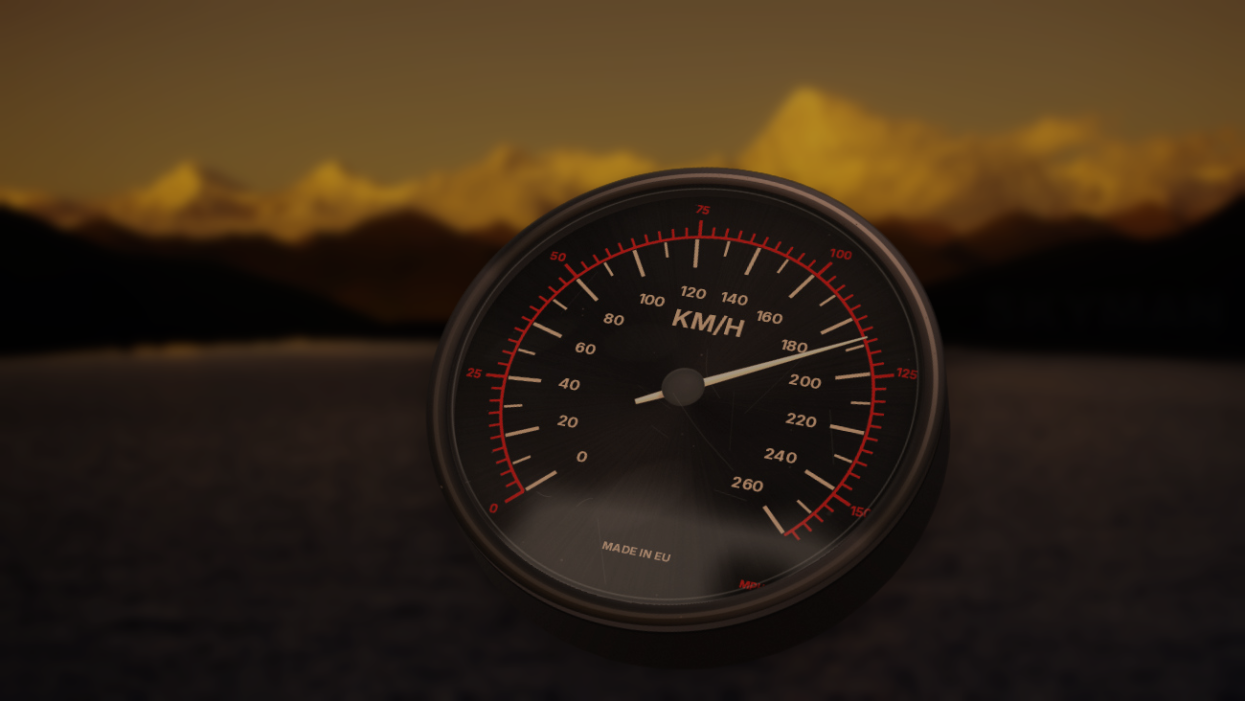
190 km/h
